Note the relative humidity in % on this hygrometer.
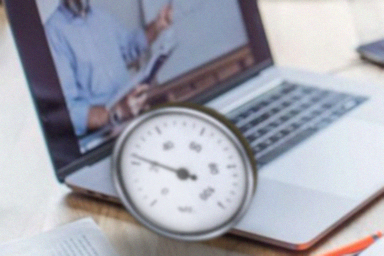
24 %
